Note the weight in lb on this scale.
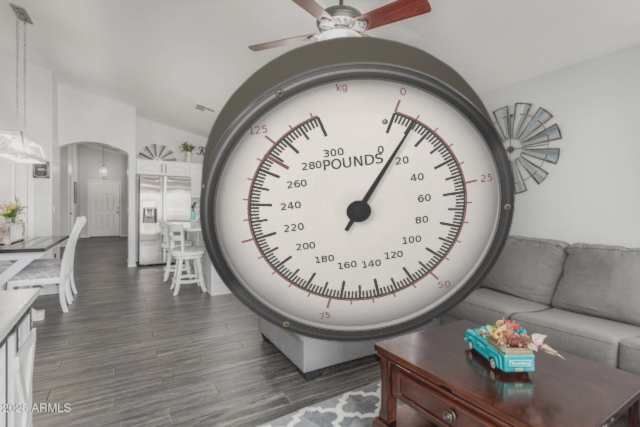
10 lb
